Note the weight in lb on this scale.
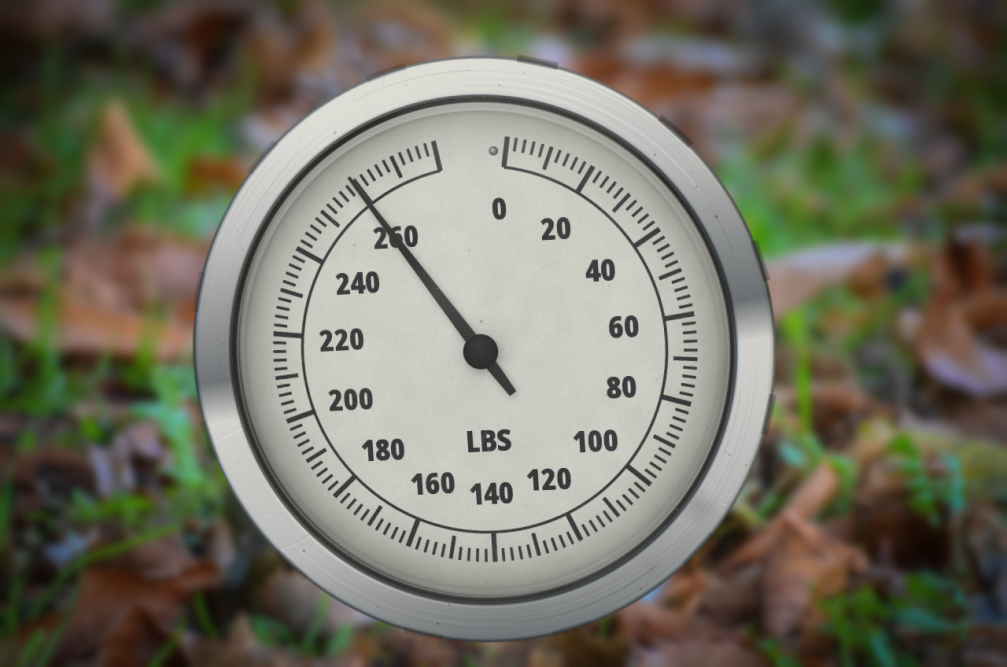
260 lb
